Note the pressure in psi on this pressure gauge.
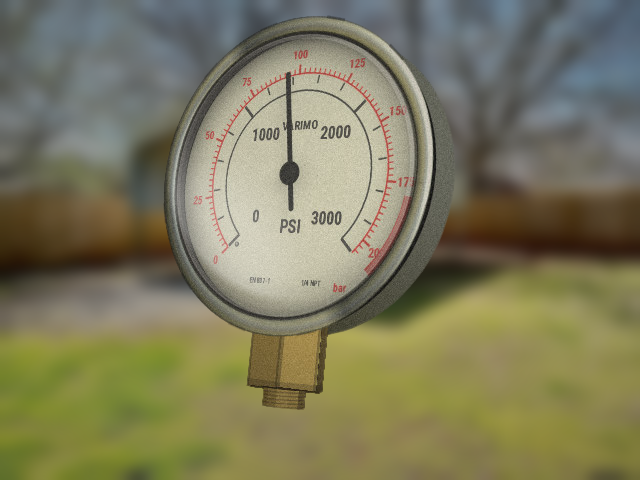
1400 psi
